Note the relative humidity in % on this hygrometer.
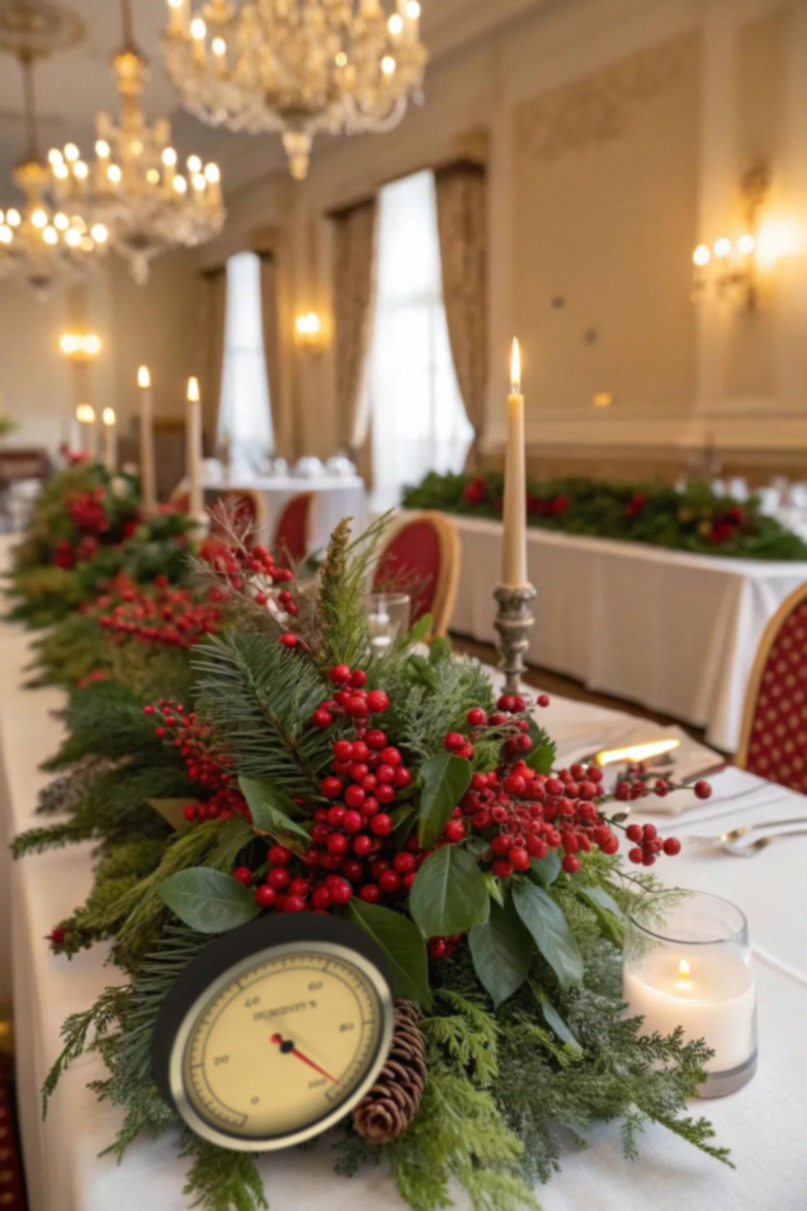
96 %
